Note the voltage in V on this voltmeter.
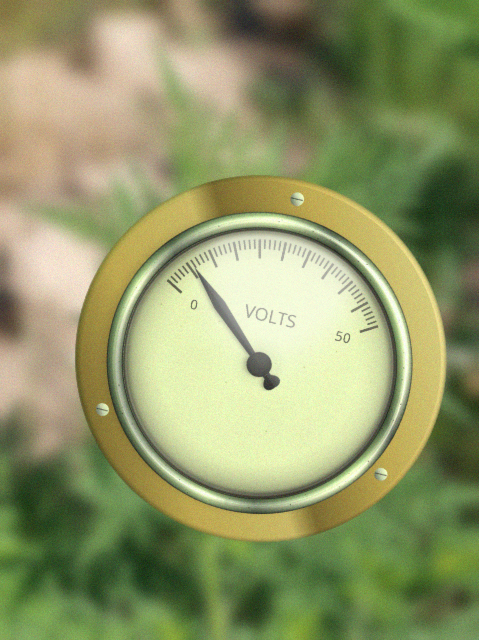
6 V
